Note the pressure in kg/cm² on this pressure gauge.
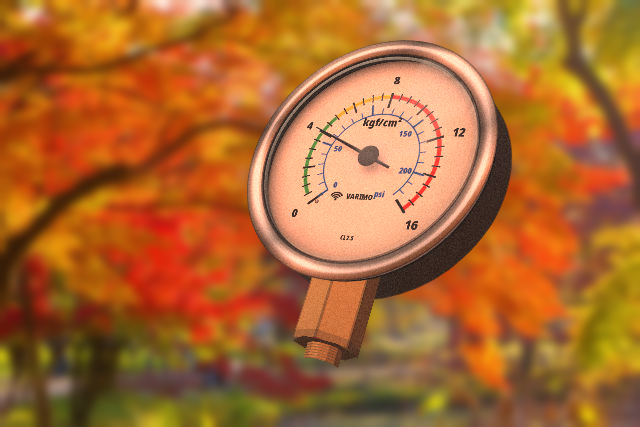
4 kg/cm²
